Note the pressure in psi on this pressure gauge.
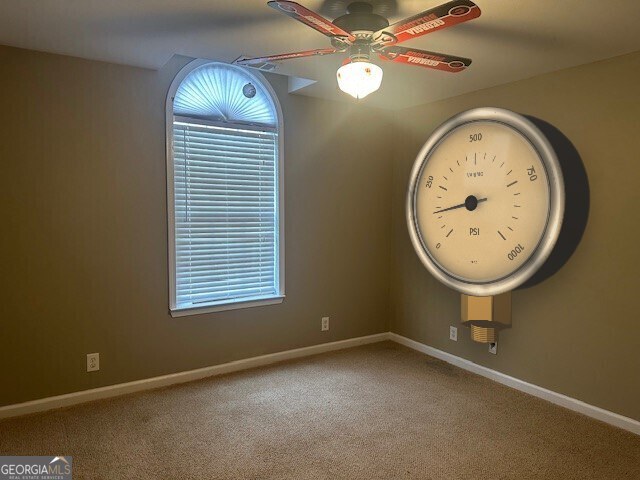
125 psi
